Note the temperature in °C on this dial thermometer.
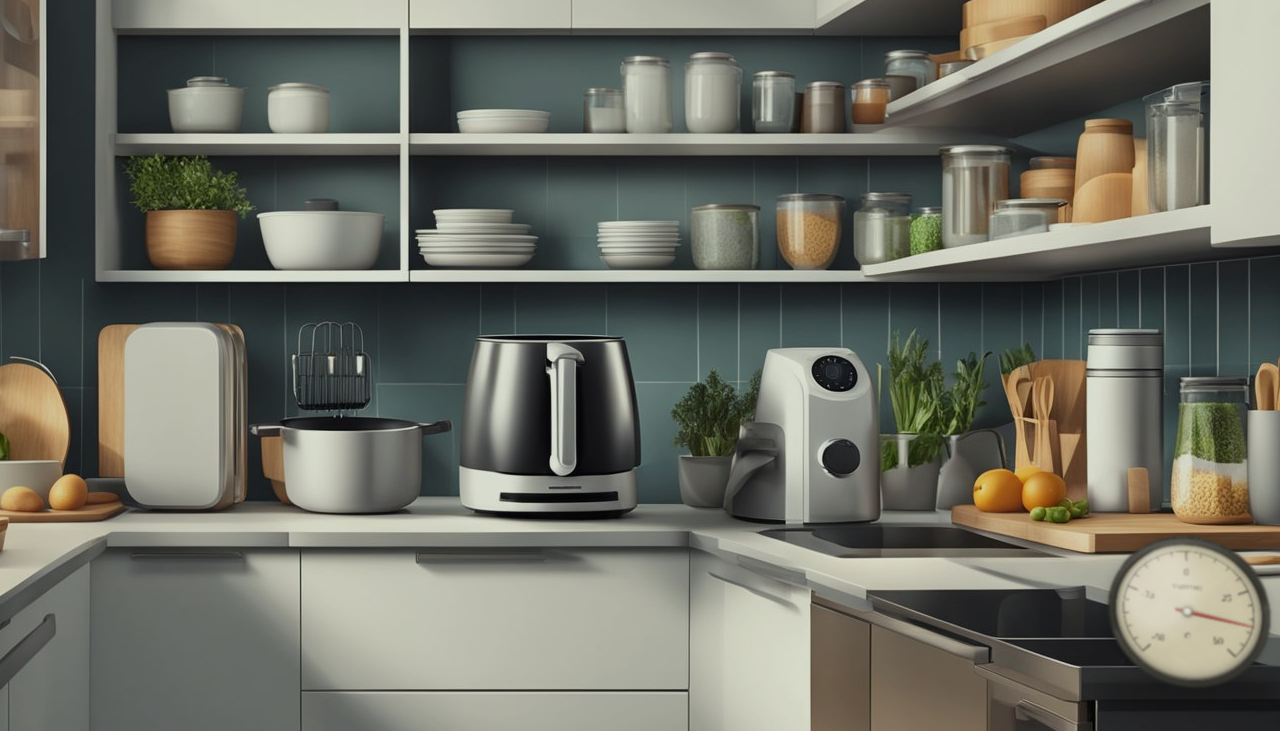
37.5 °C
